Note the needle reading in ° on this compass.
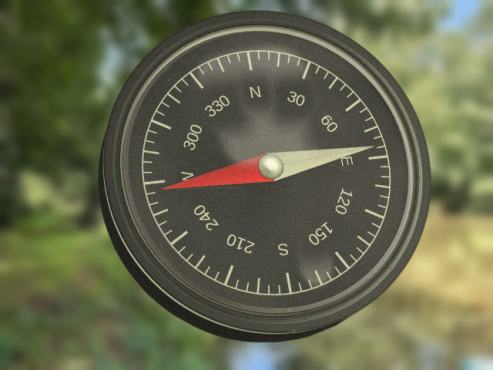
265 °
